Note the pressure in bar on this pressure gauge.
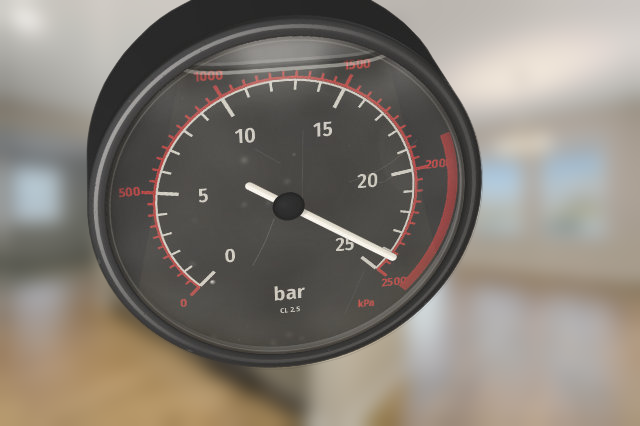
24 bar
